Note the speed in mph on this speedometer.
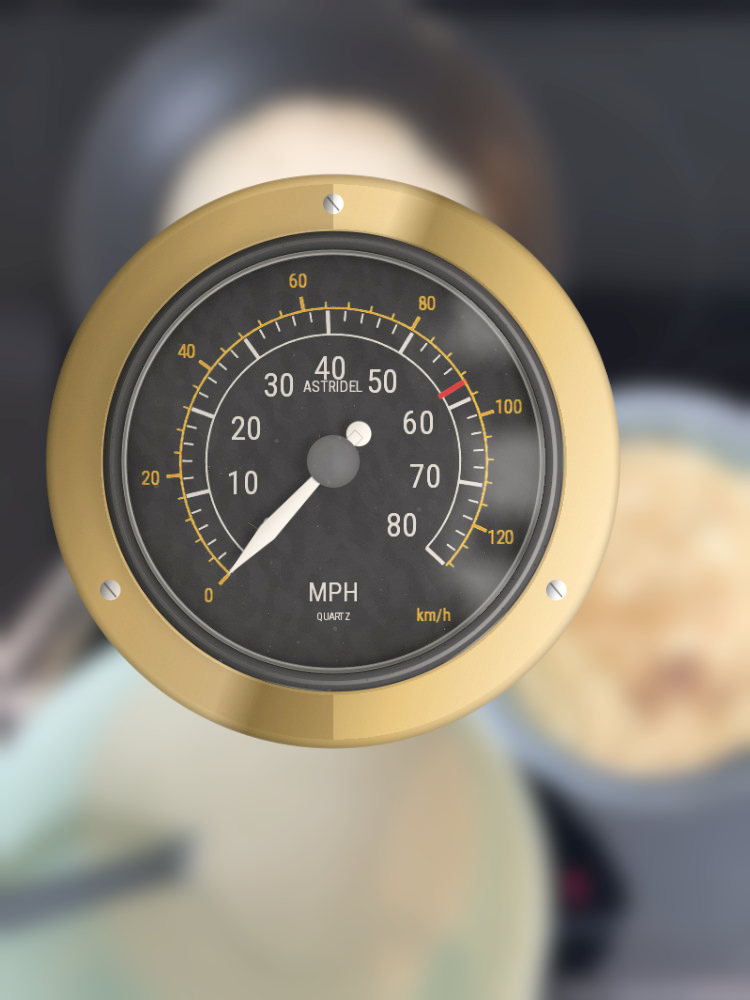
0 mph
